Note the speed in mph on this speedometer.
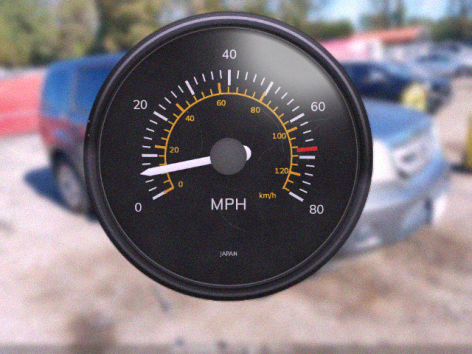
6 mph
